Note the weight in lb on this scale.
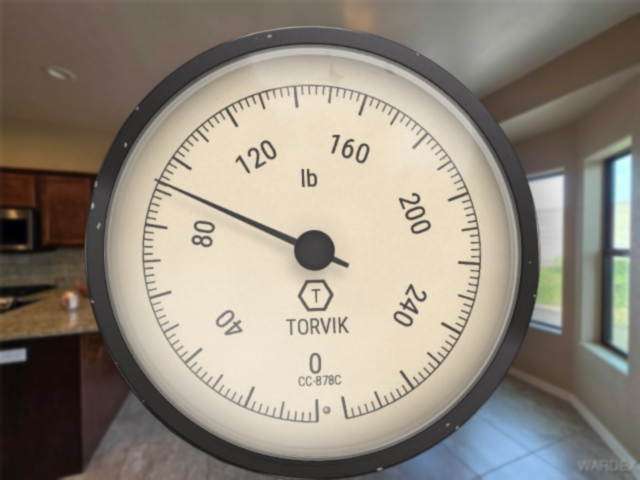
92 lb
